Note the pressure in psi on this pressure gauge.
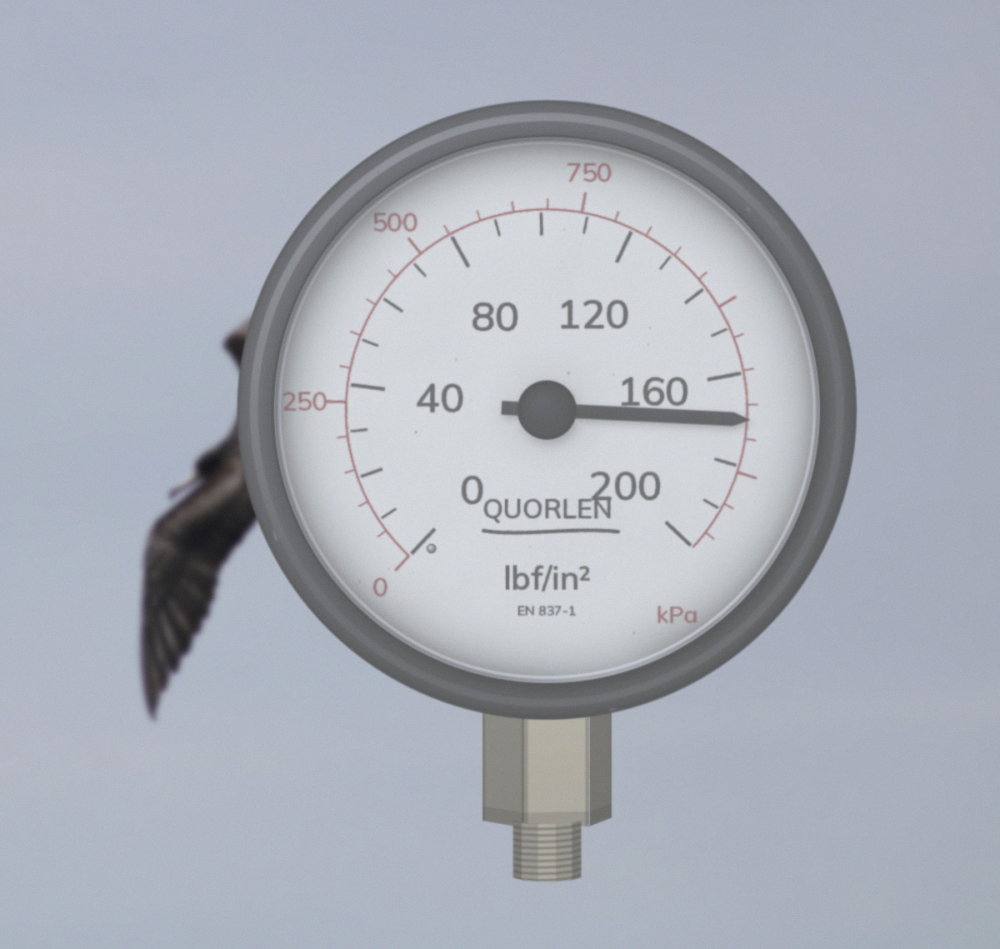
170 psi
